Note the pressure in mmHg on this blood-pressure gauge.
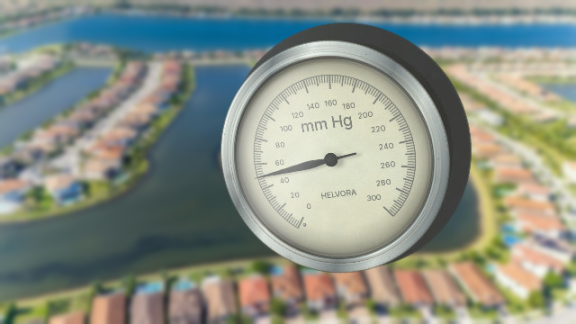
50 mmHg
